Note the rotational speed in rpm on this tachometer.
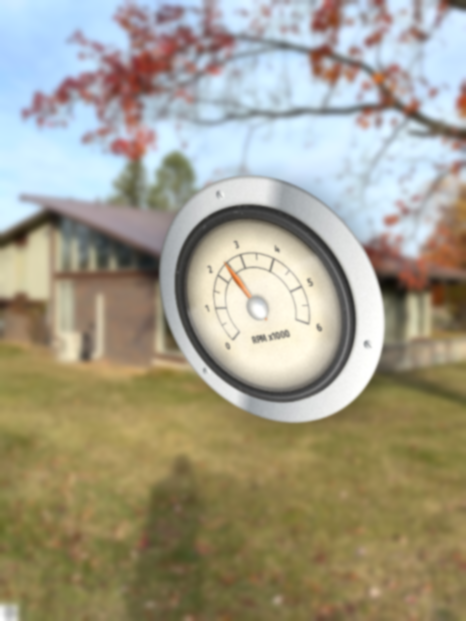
2500 rpm
